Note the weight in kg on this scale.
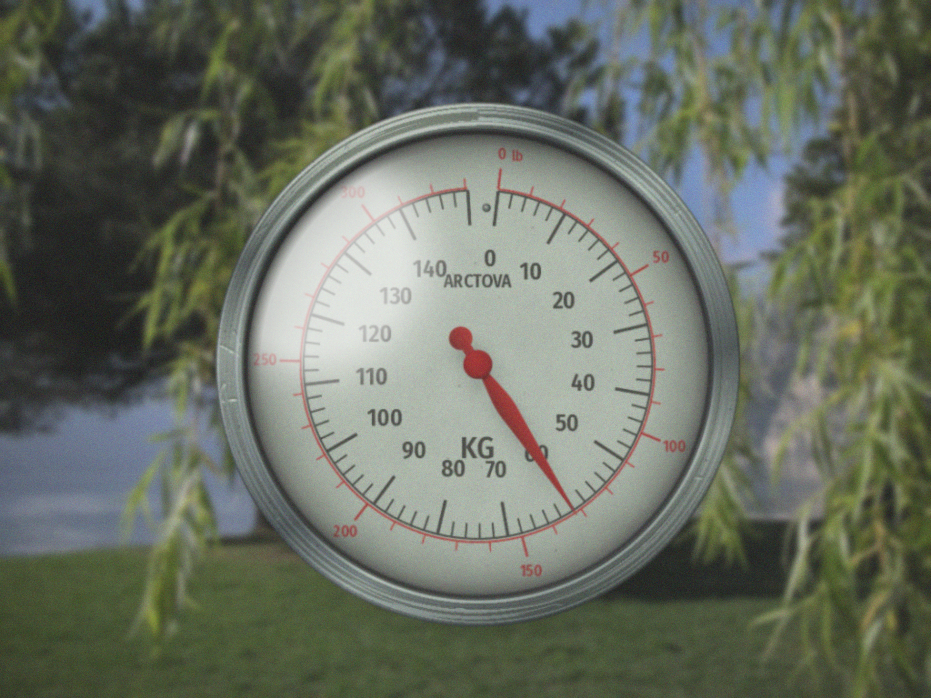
60 kg
